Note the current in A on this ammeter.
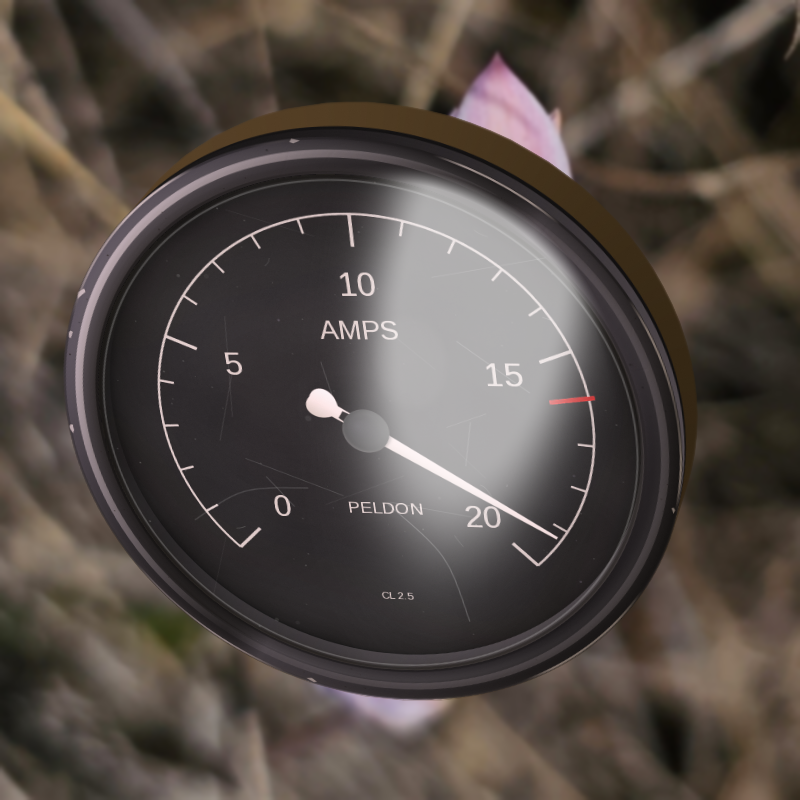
19 A
